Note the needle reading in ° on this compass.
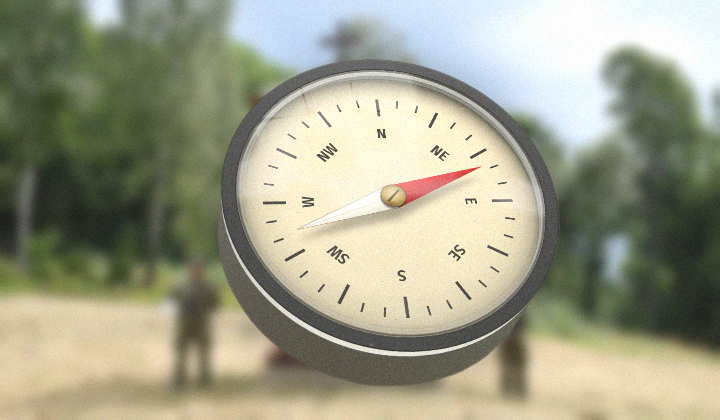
70 °
